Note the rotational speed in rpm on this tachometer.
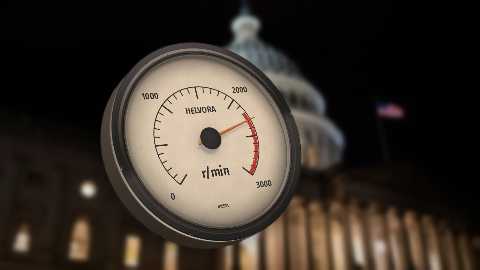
2300 rpm
